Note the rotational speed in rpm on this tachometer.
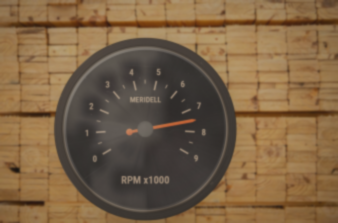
7500 rpm
